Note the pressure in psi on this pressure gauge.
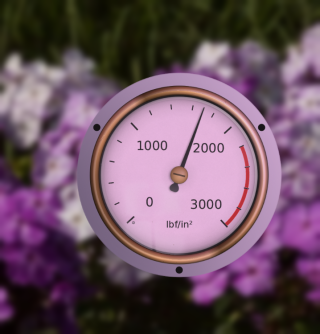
1700 psi
